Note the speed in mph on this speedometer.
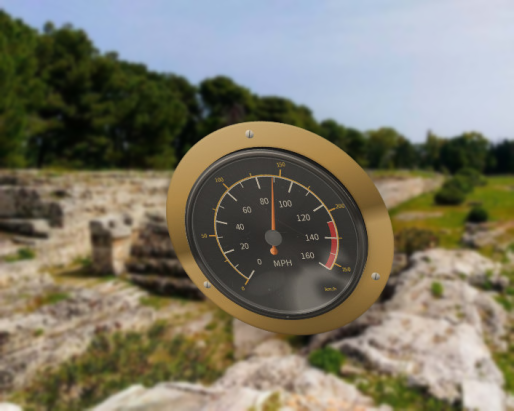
90 mph
